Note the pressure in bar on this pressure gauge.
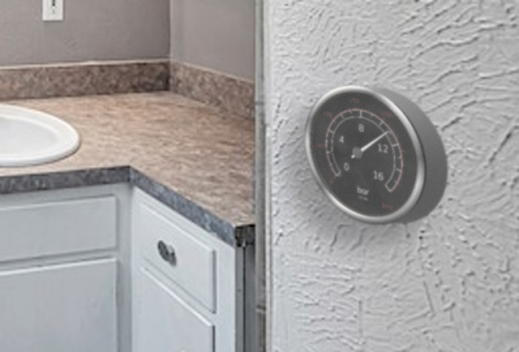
11 bar
